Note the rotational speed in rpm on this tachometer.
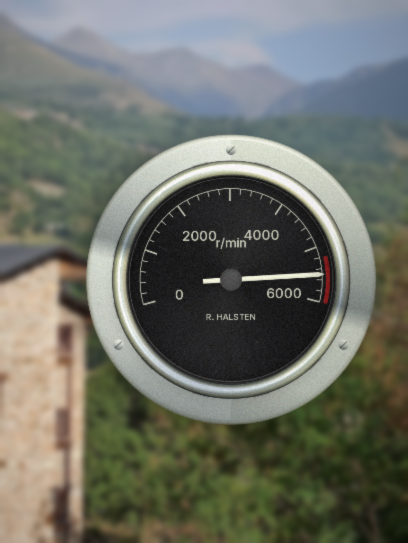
5500 rpm
